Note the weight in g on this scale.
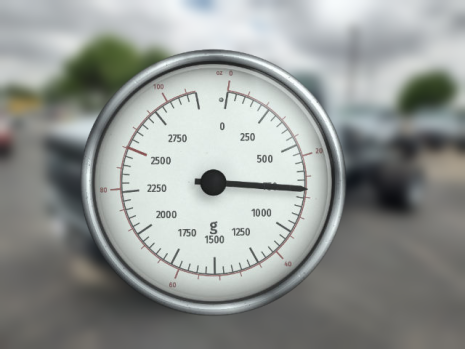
750 g
